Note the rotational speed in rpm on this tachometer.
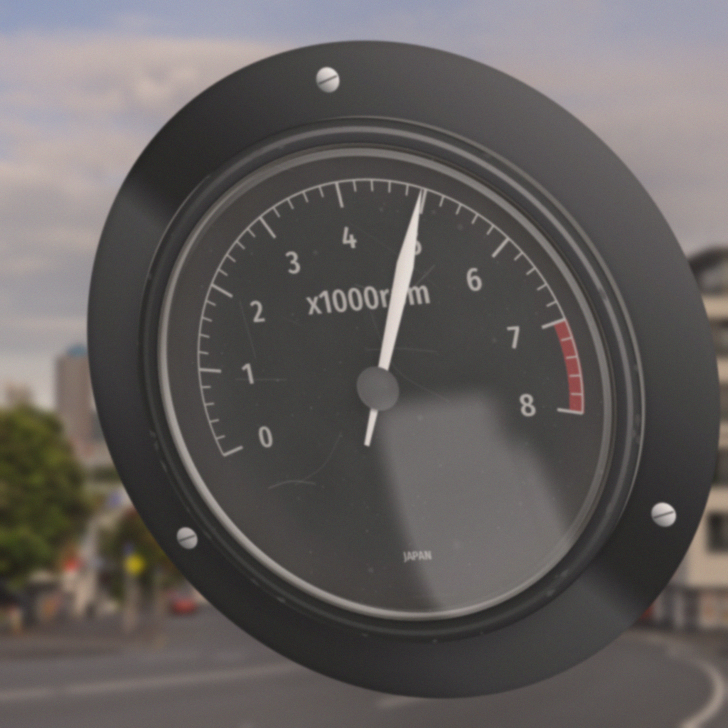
5000 rpm
